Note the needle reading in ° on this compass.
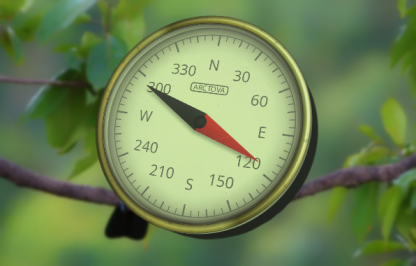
115 °
